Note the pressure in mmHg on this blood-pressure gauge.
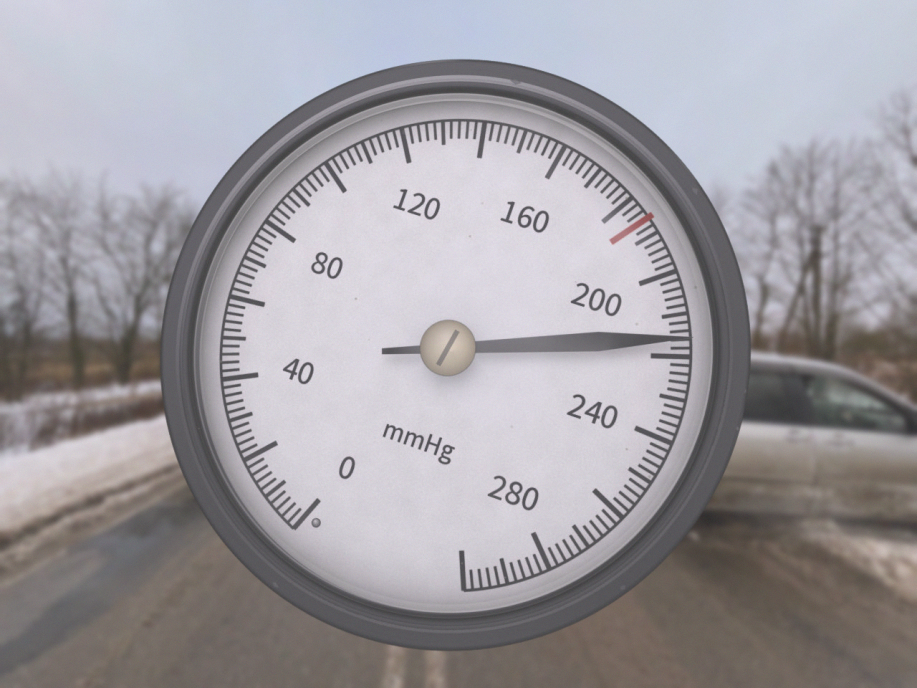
216 mmHg
